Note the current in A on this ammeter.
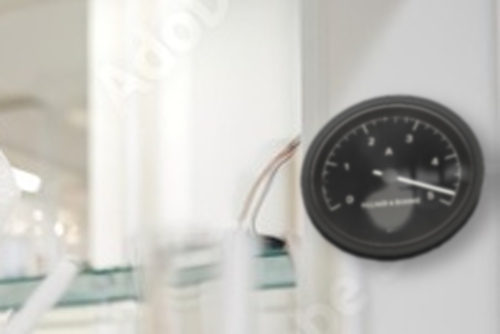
4.8 A
